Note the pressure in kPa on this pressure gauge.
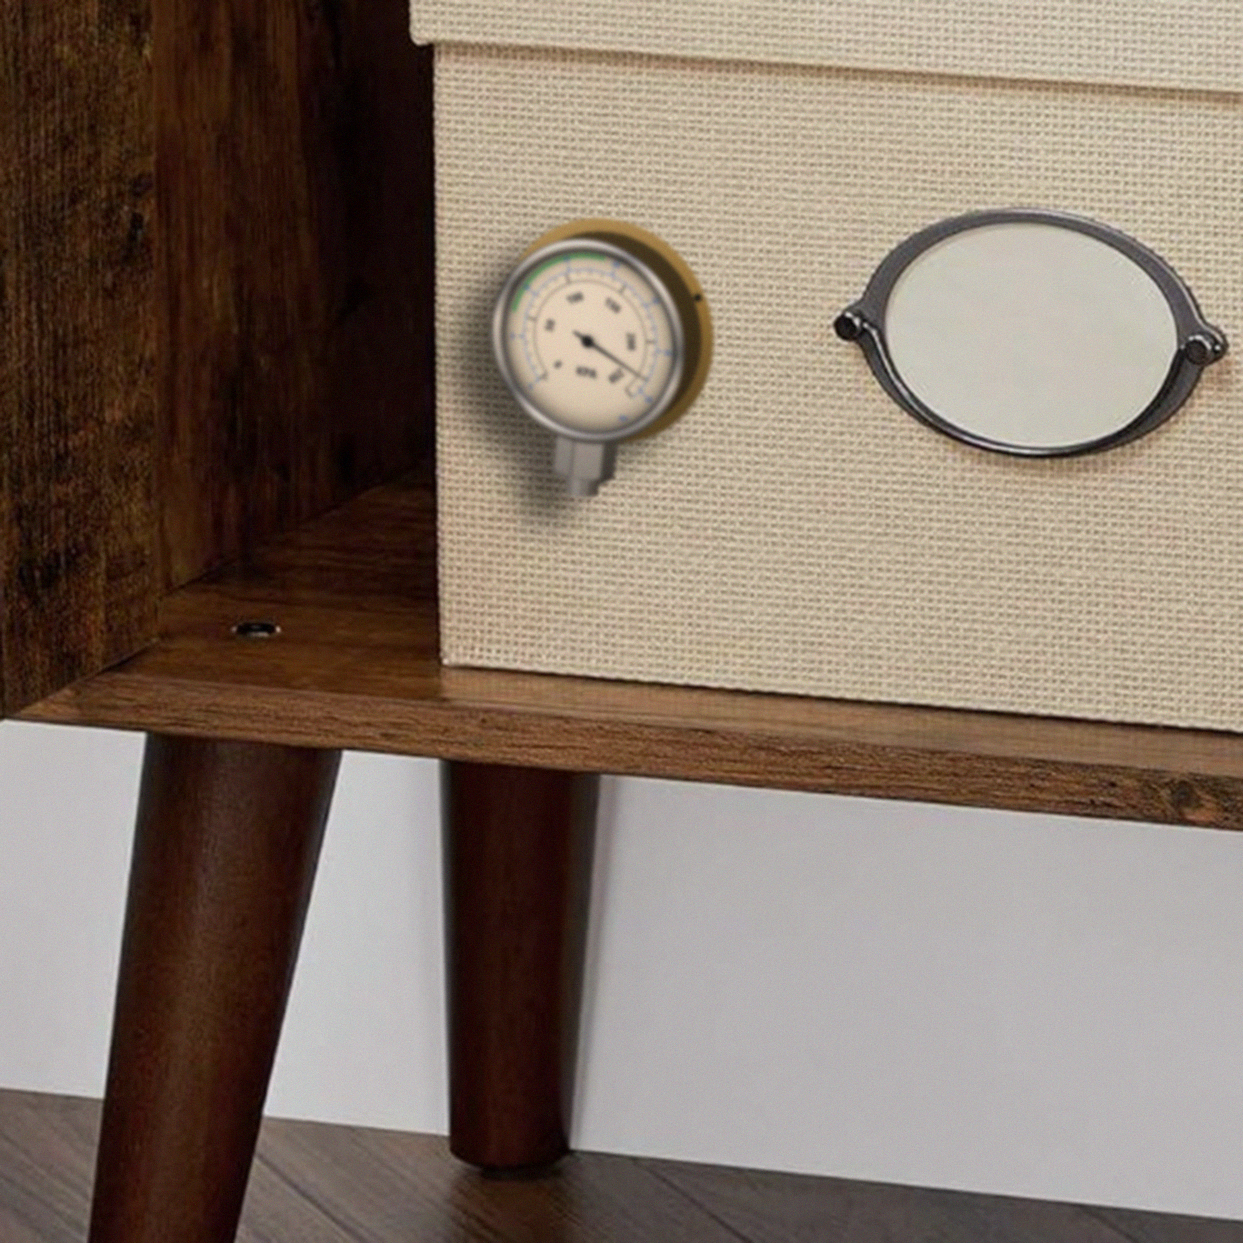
230 kPa
